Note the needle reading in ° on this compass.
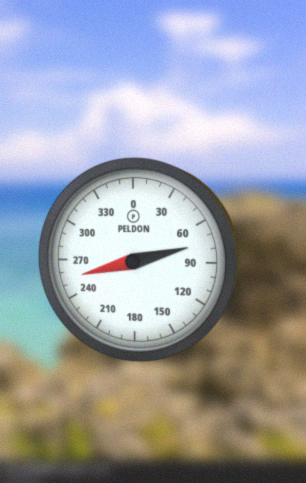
255 °
